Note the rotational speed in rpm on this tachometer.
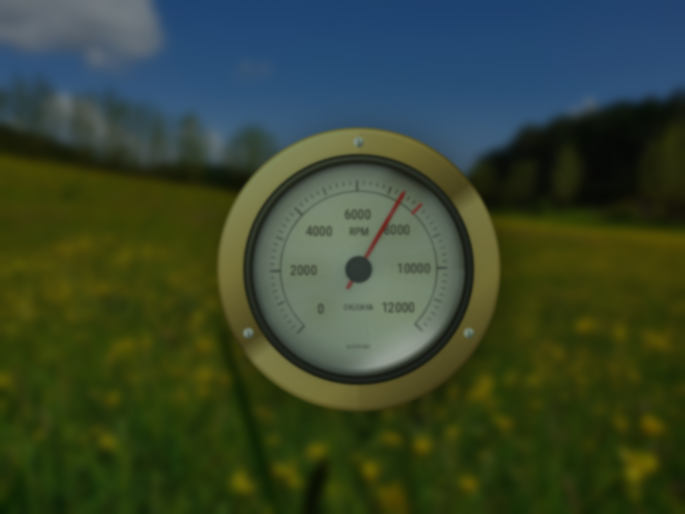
7400 rpm
